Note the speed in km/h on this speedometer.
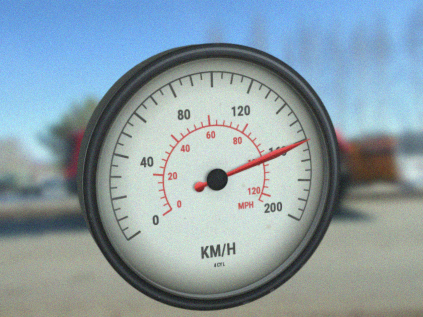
160 km/h
